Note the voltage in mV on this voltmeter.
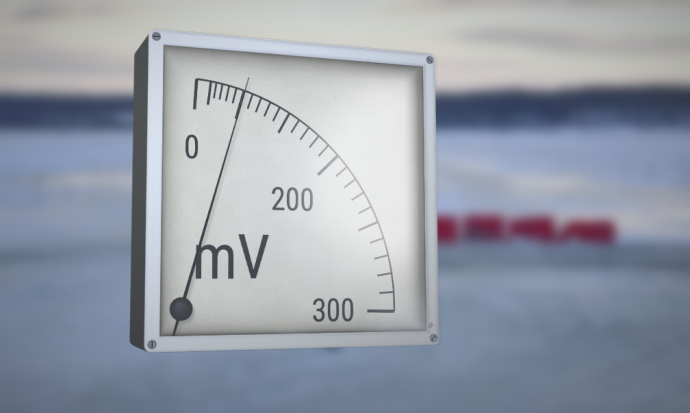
100 mV
